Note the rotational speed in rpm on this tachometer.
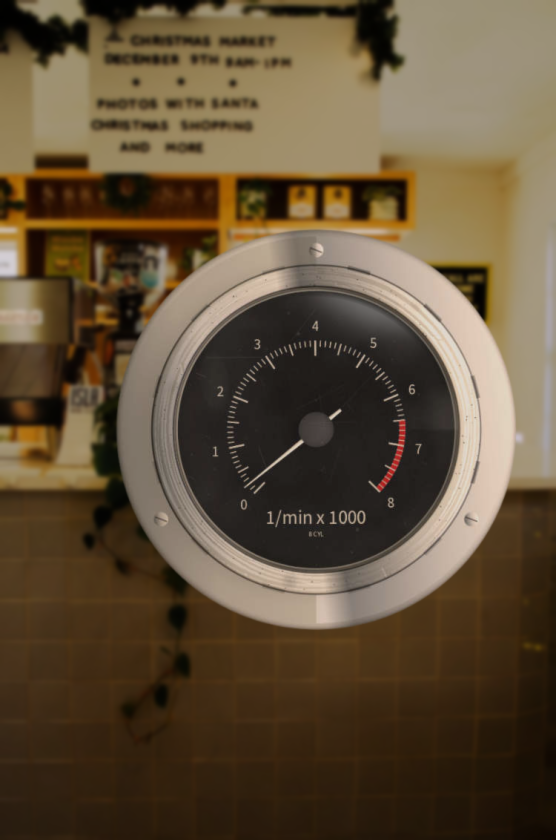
200 rpm
